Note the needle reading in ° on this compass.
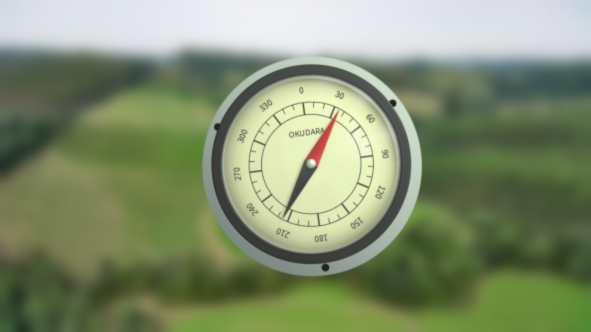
35 °
